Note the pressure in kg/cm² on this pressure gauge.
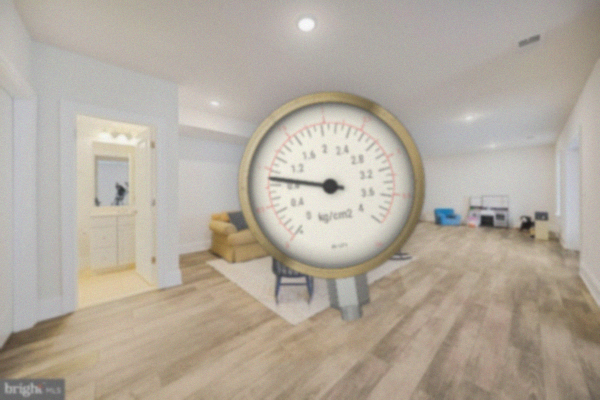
0.9 kg/cm²
